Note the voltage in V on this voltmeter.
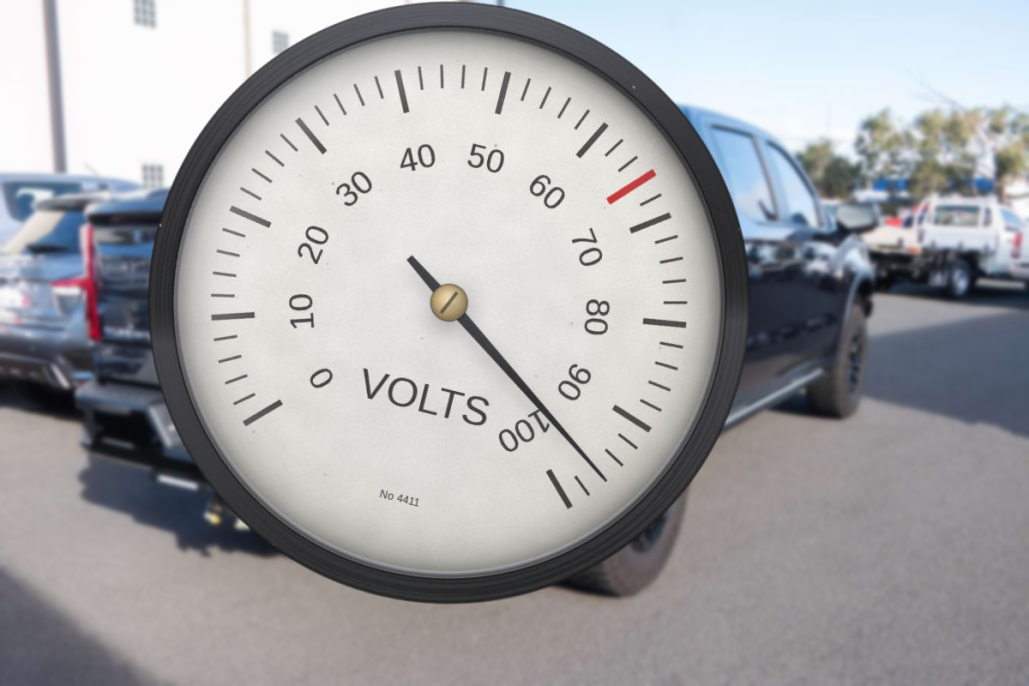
96 V
